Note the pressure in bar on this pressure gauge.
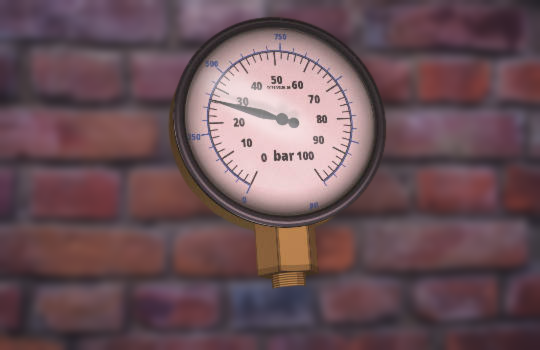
26 bar
